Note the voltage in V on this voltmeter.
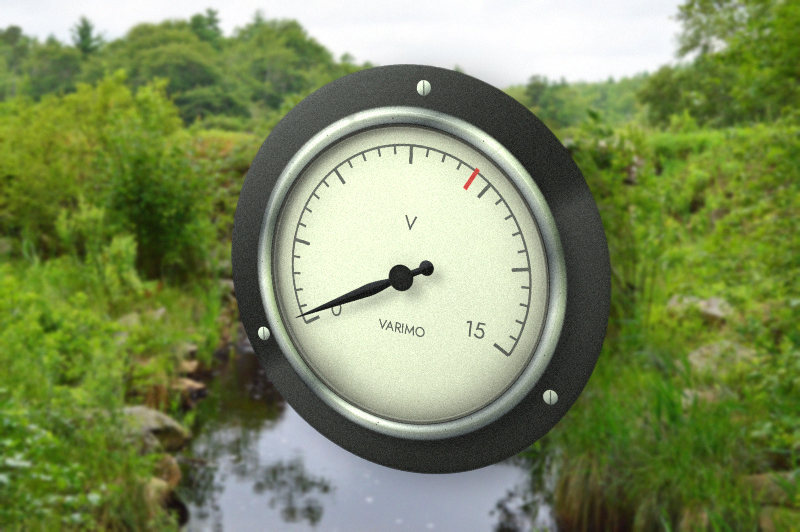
0.25 V
